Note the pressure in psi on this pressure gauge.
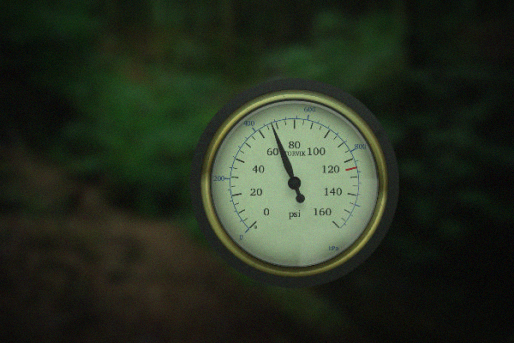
67.5 psi
